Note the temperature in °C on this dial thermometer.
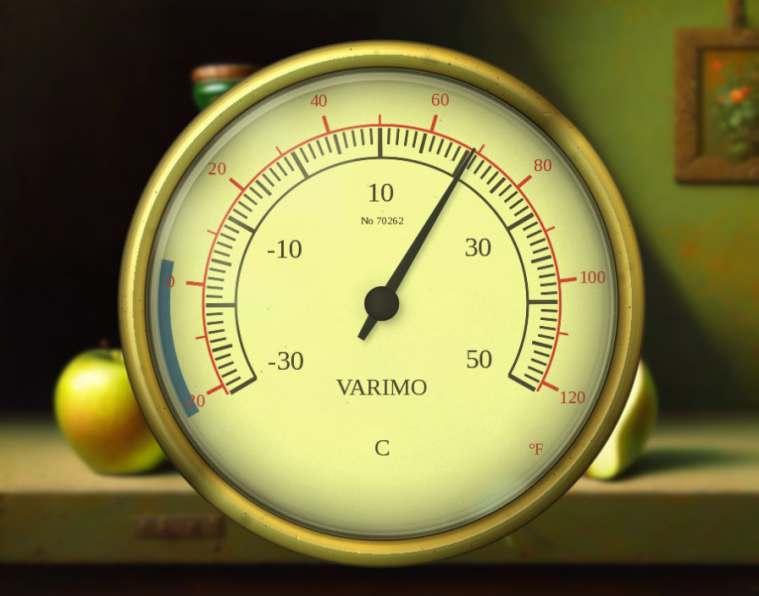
20.5 °C
